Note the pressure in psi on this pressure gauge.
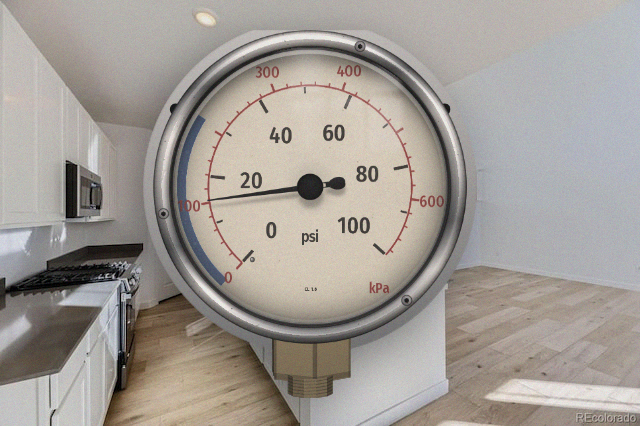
15 psi
